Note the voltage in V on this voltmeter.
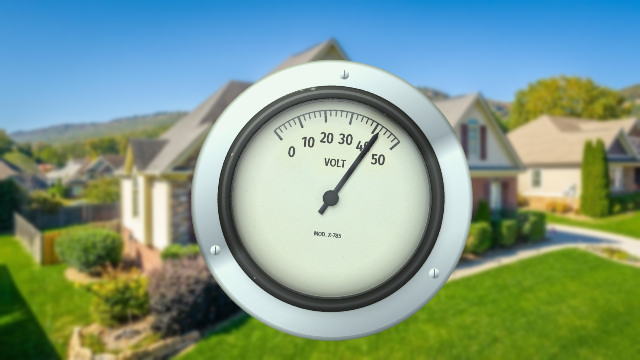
42 V
